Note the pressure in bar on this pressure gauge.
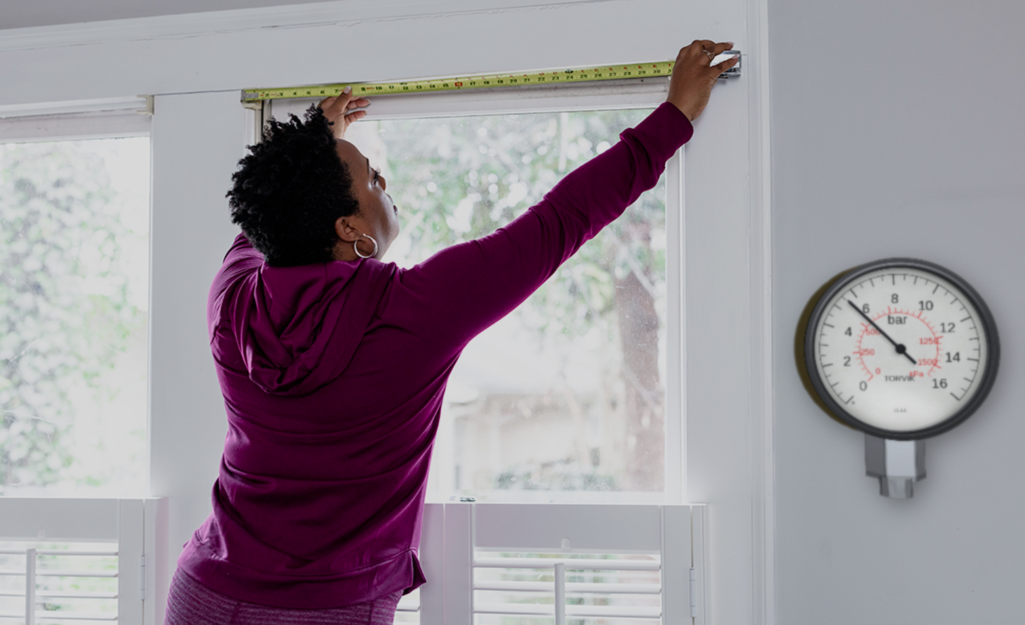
5.5 bar
